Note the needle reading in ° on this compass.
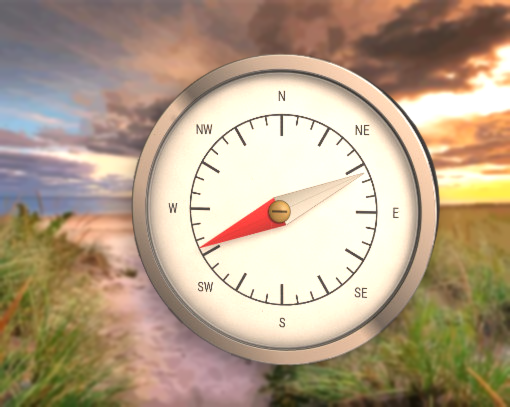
245 °
